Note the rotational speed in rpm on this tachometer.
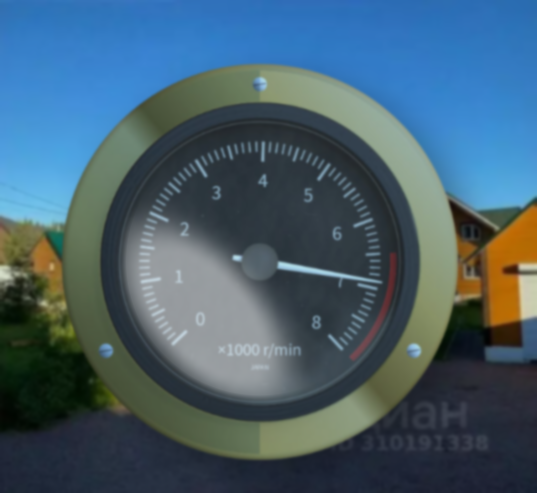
6900 rpm
